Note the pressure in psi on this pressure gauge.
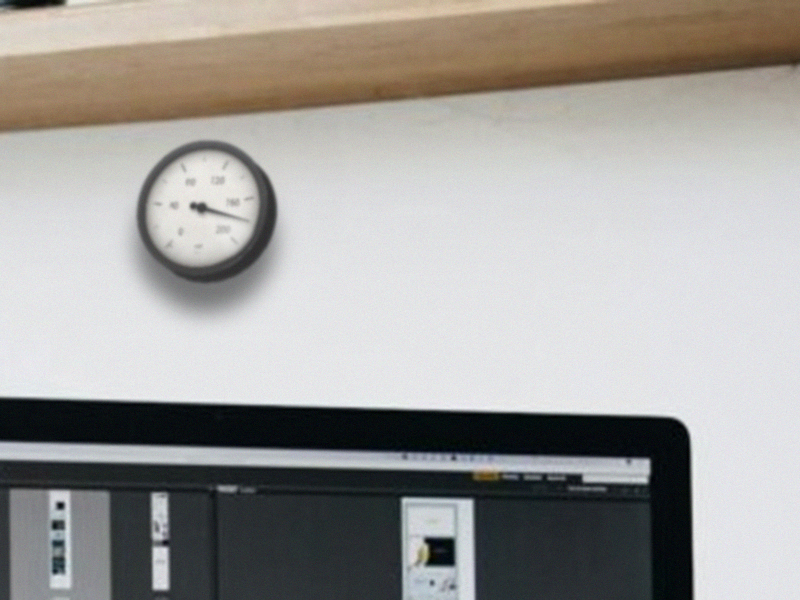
180 psi
